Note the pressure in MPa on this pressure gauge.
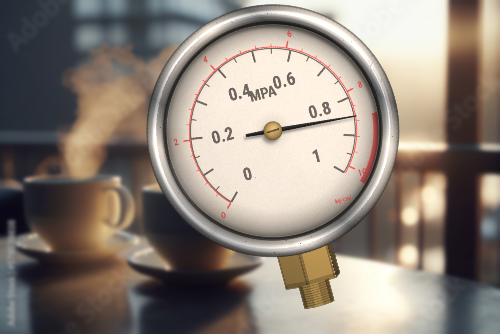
0.85 MPa
